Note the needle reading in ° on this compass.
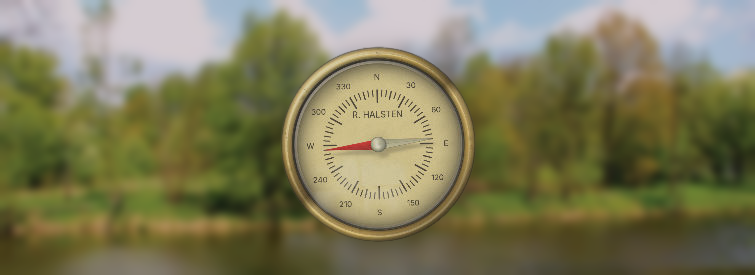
265 °
